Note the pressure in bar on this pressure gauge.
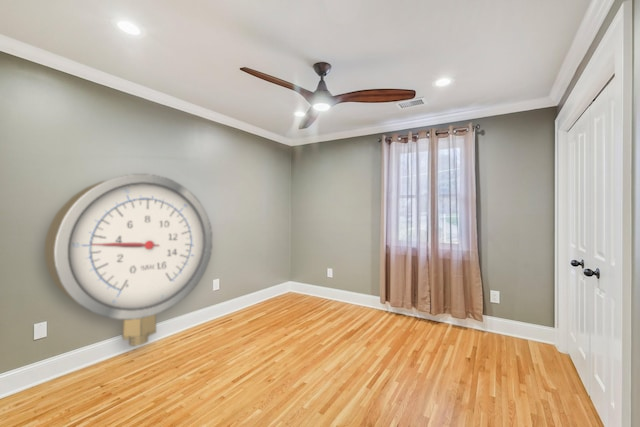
3.5 bar
